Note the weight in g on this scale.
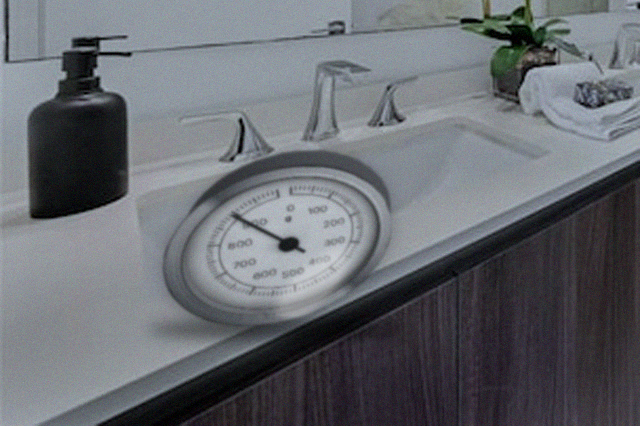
900 g
